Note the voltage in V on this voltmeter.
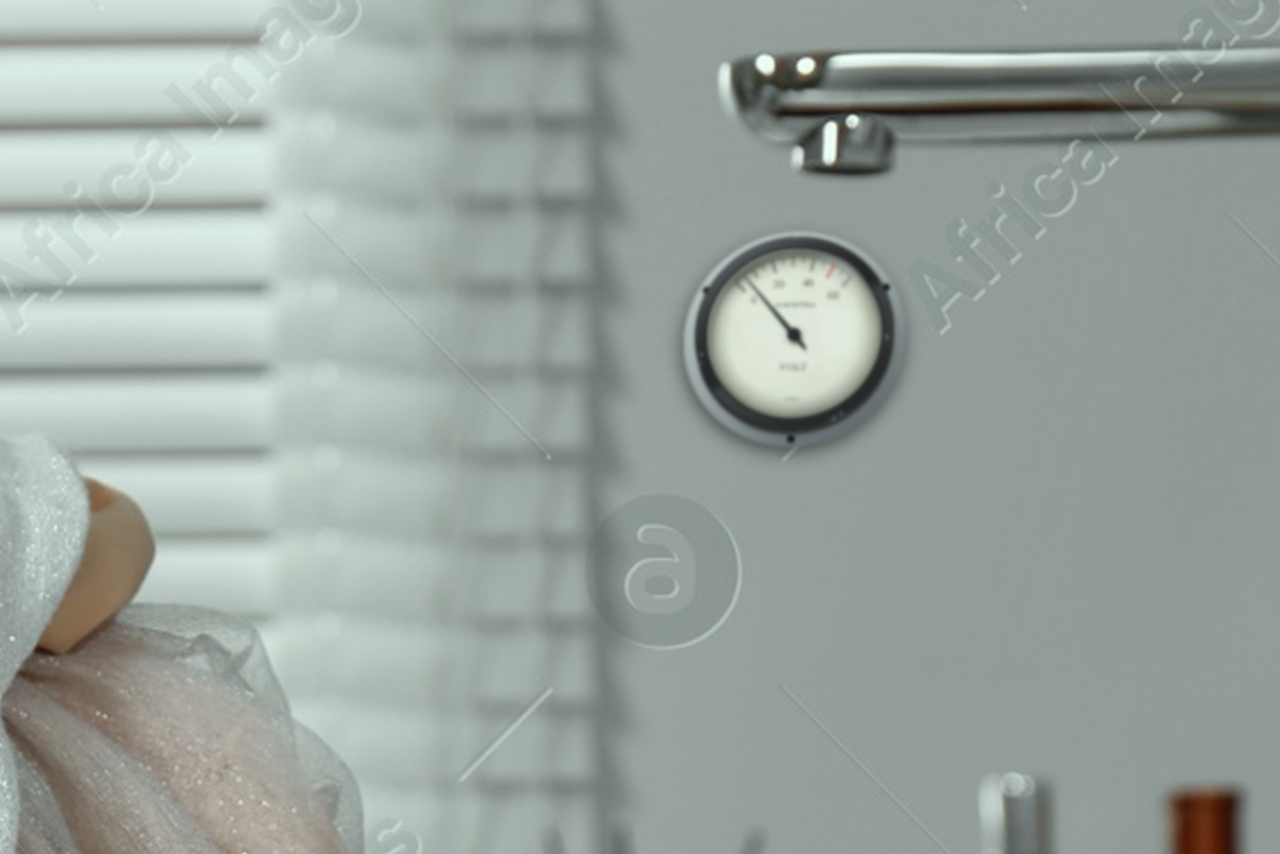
5 V
